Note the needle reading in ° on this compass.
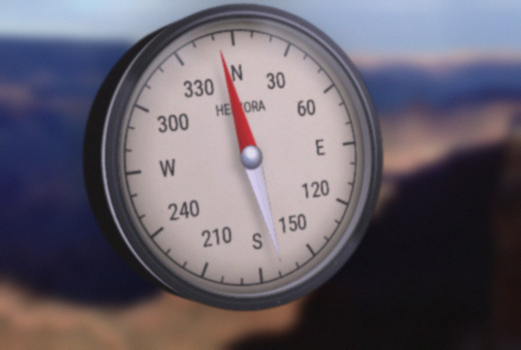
350 °
